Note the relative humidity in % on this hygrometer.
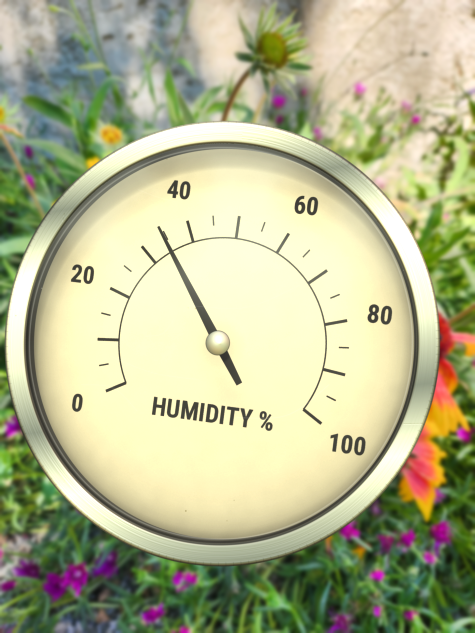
35 %
